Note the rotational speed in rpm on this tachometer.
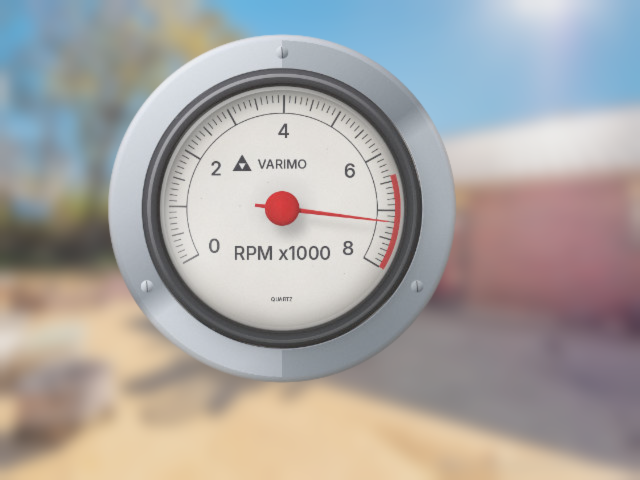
7200 rpm
